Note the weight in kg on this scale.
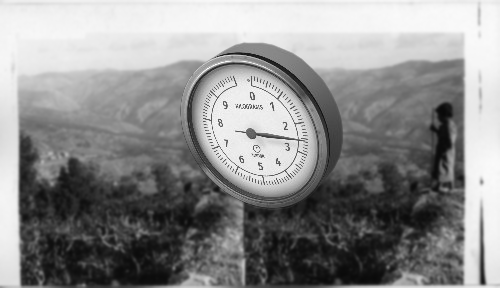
2.5 kg
